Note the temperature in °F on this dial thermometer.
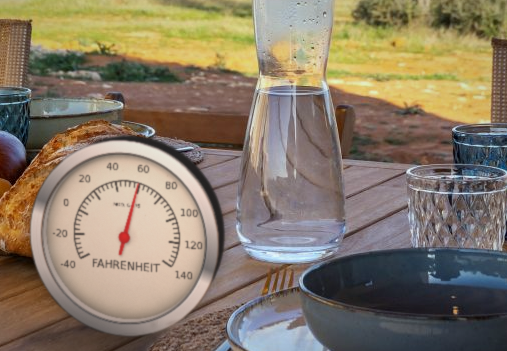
60 °F
